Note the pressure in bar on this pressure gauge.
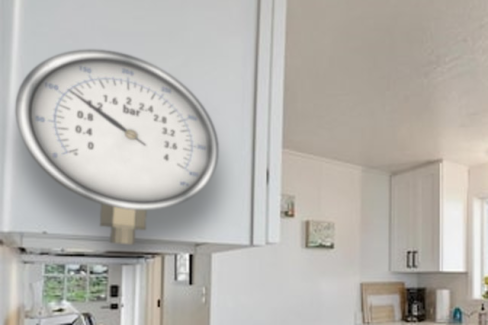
1.1 bar
